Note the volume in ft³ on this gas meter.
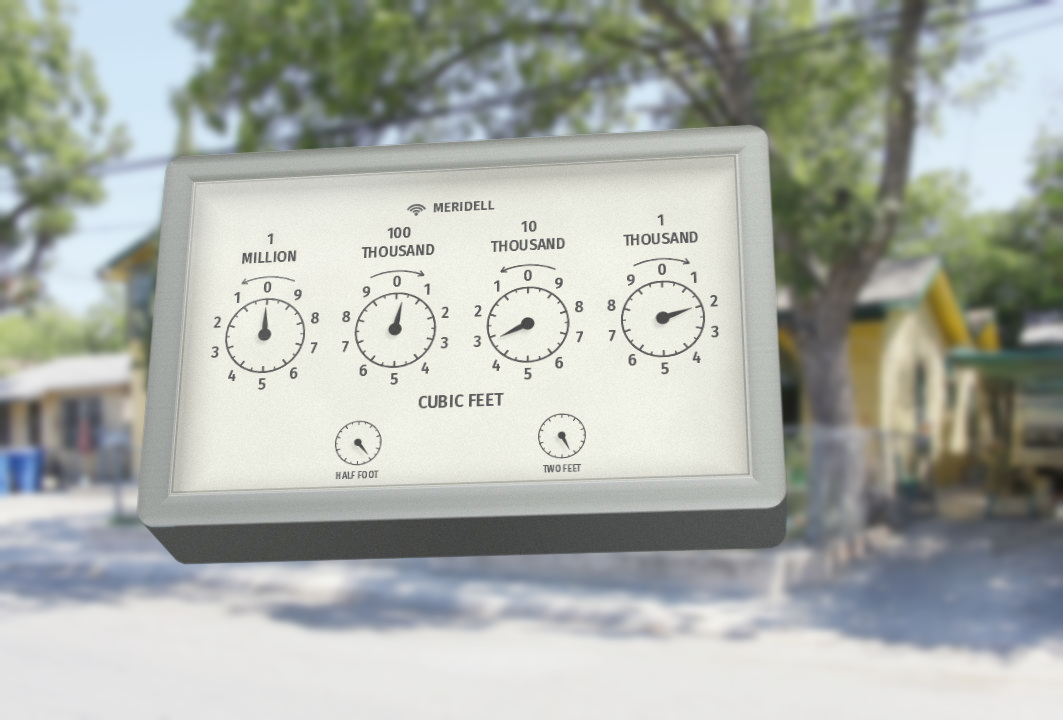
3200 ft³
